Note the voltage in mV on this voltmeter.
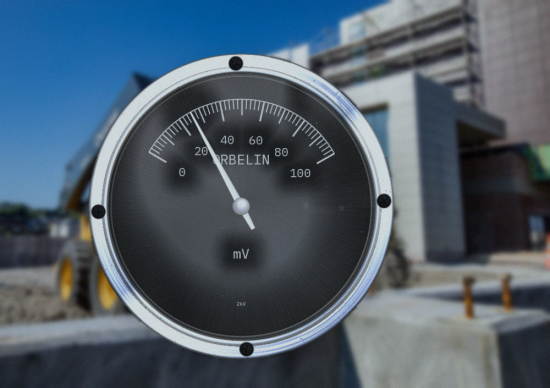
26 mV
